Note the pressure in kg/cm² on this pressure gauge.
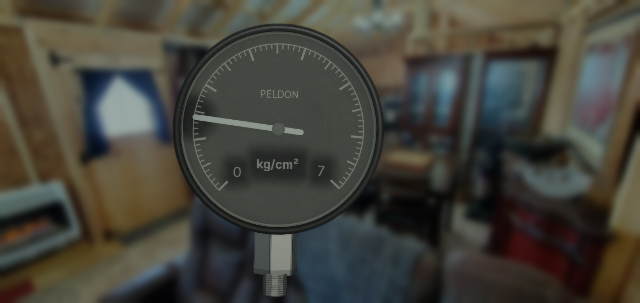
1.4 kg/cm²
